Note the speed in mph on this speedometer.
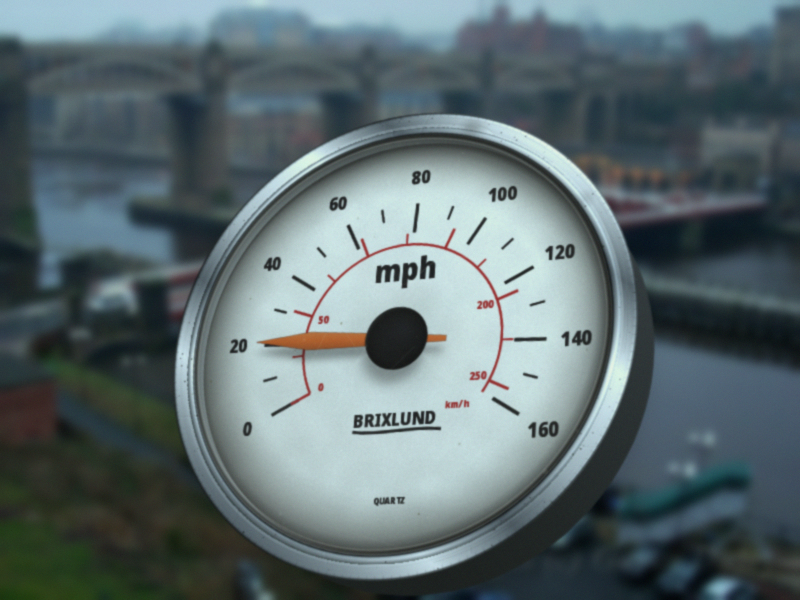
20 mph
